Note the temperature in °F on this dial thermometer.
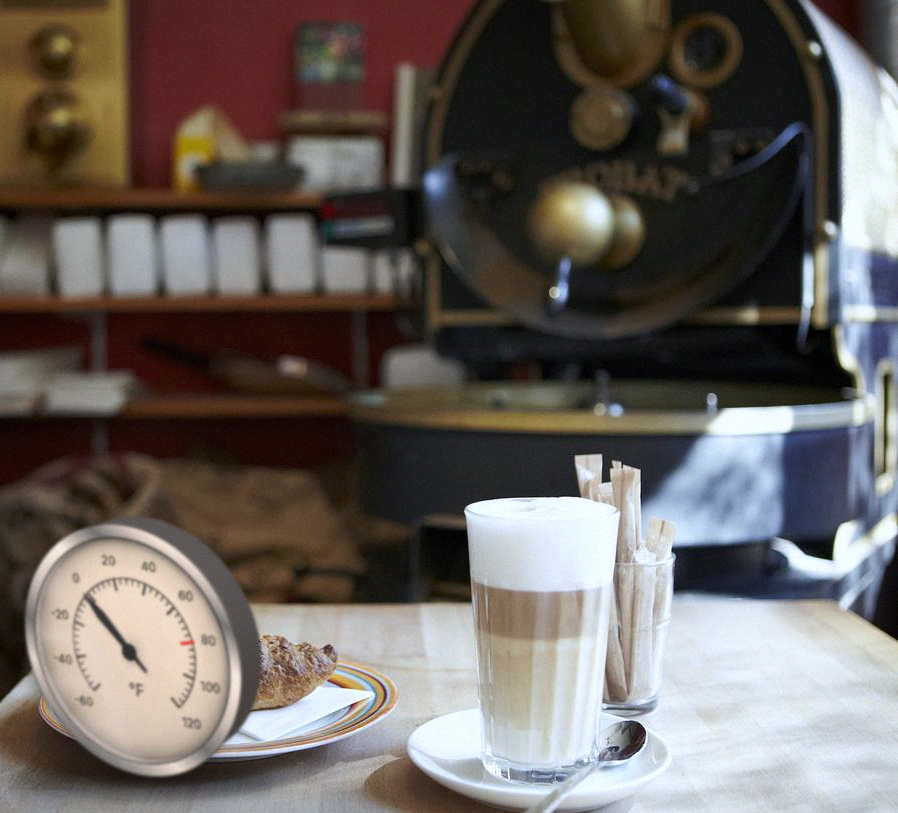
0 °F
